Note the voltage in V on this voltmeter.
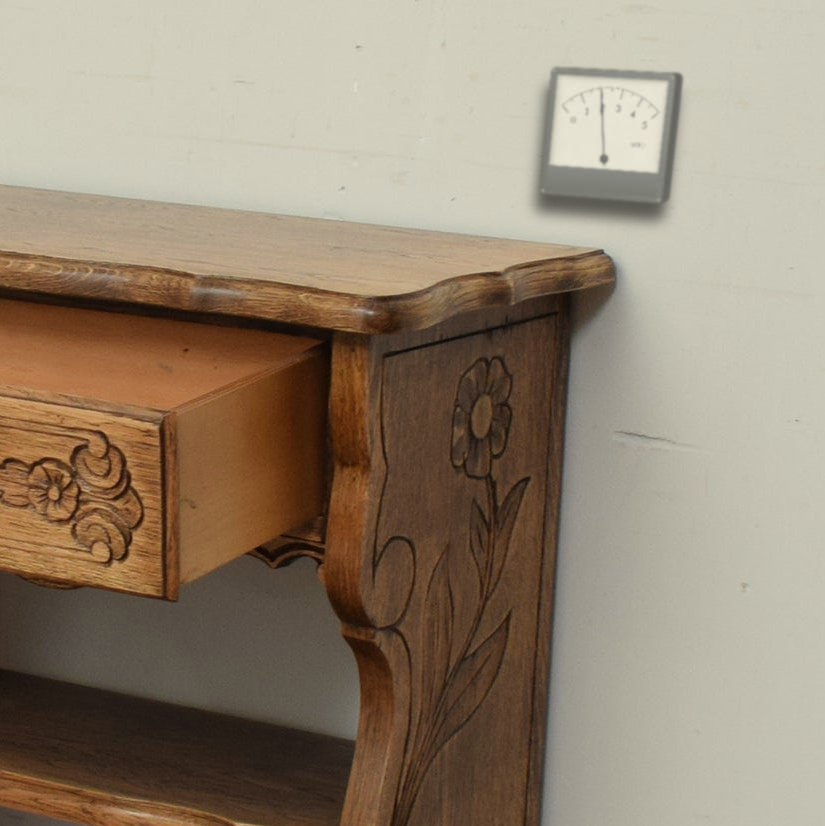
2 V
